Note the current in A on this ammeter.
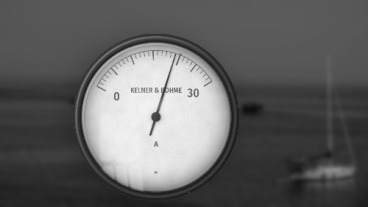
20 A
